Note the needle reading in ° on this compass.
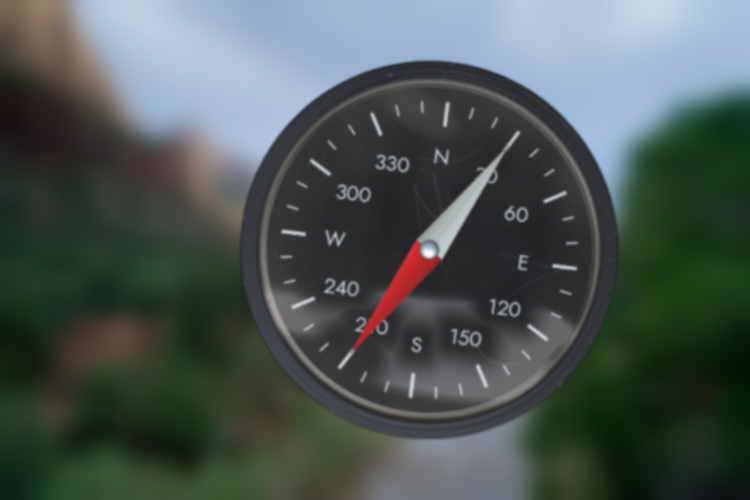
210 °
